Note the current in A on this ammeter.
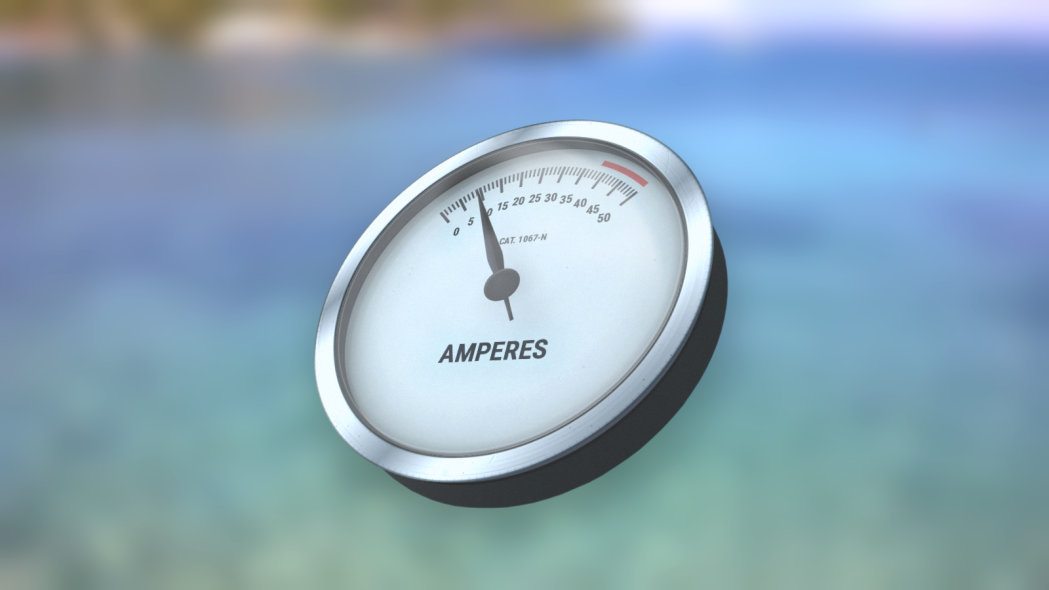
10 A
